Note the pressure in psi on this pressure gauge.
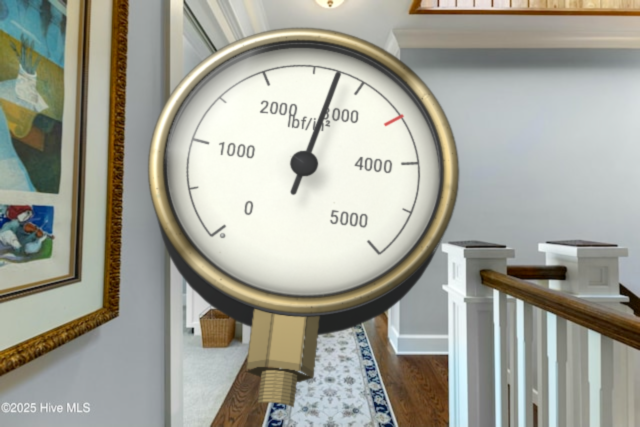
2750 psi
